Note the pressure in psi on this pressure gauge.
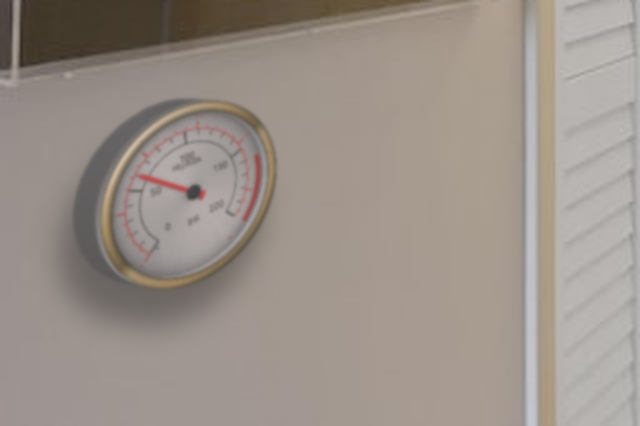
60 psi
